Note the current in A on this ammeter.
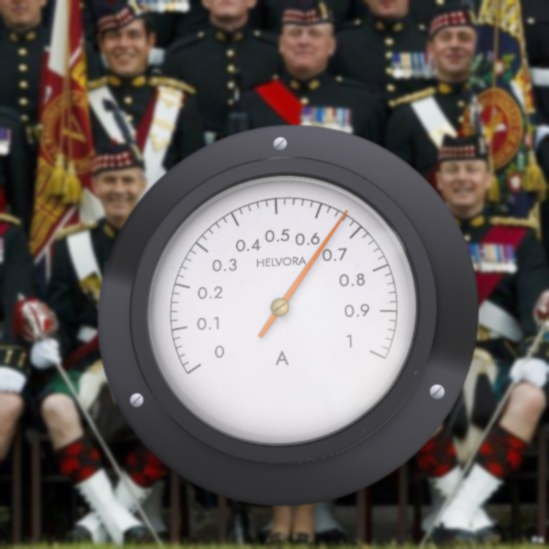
0.66 A
